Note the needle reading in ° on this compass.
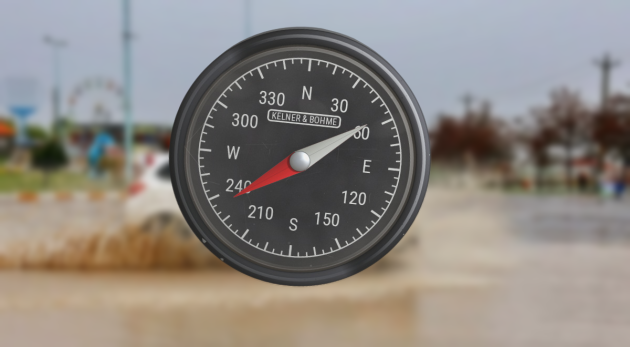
235 °
